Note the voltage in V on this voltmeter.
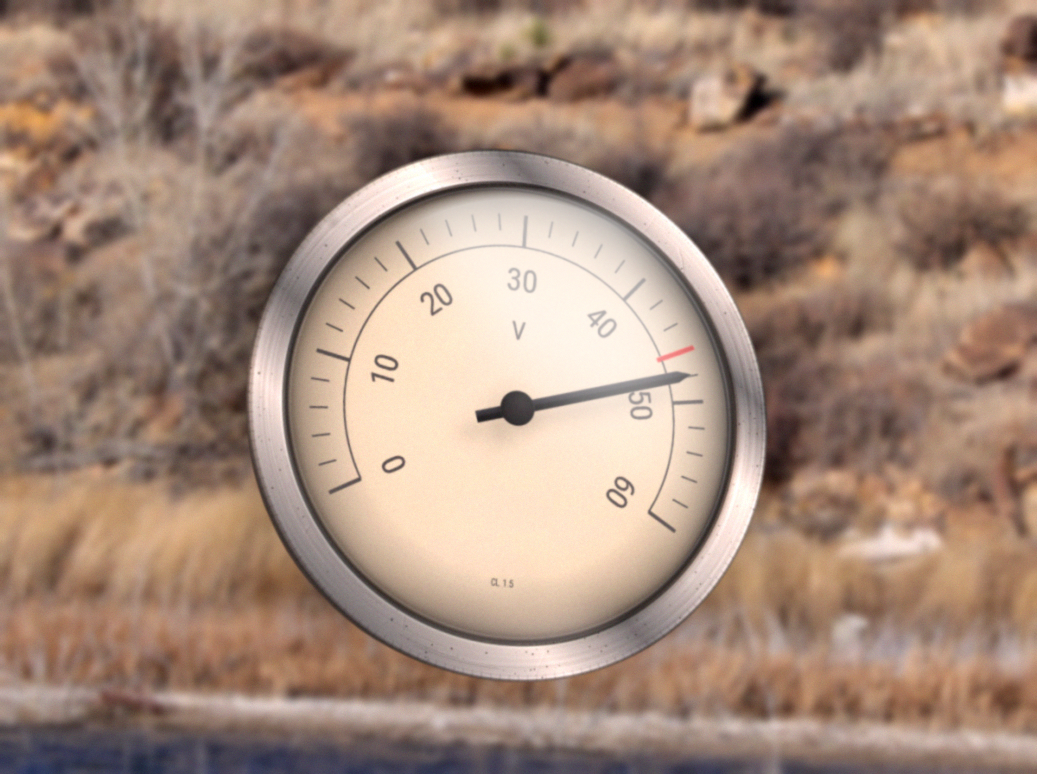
48 V
